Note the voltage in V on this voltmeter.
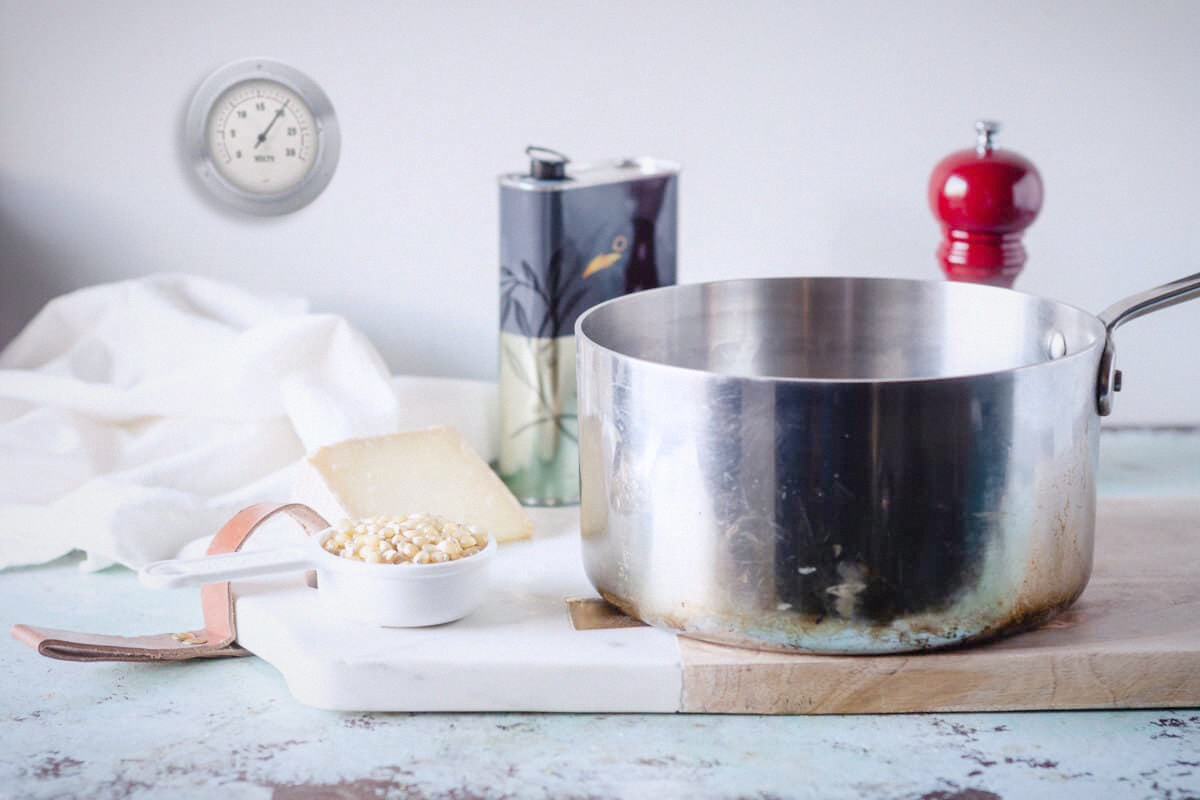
20 V
